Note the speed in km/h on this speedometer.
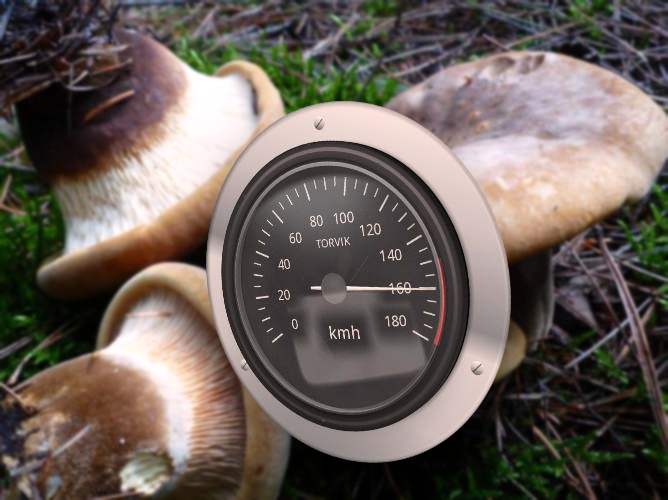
160 km/h
